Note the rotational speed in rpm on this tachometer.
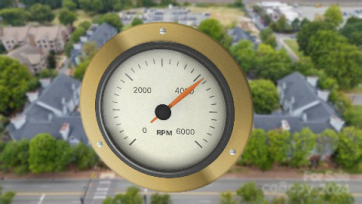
4100 rpm
